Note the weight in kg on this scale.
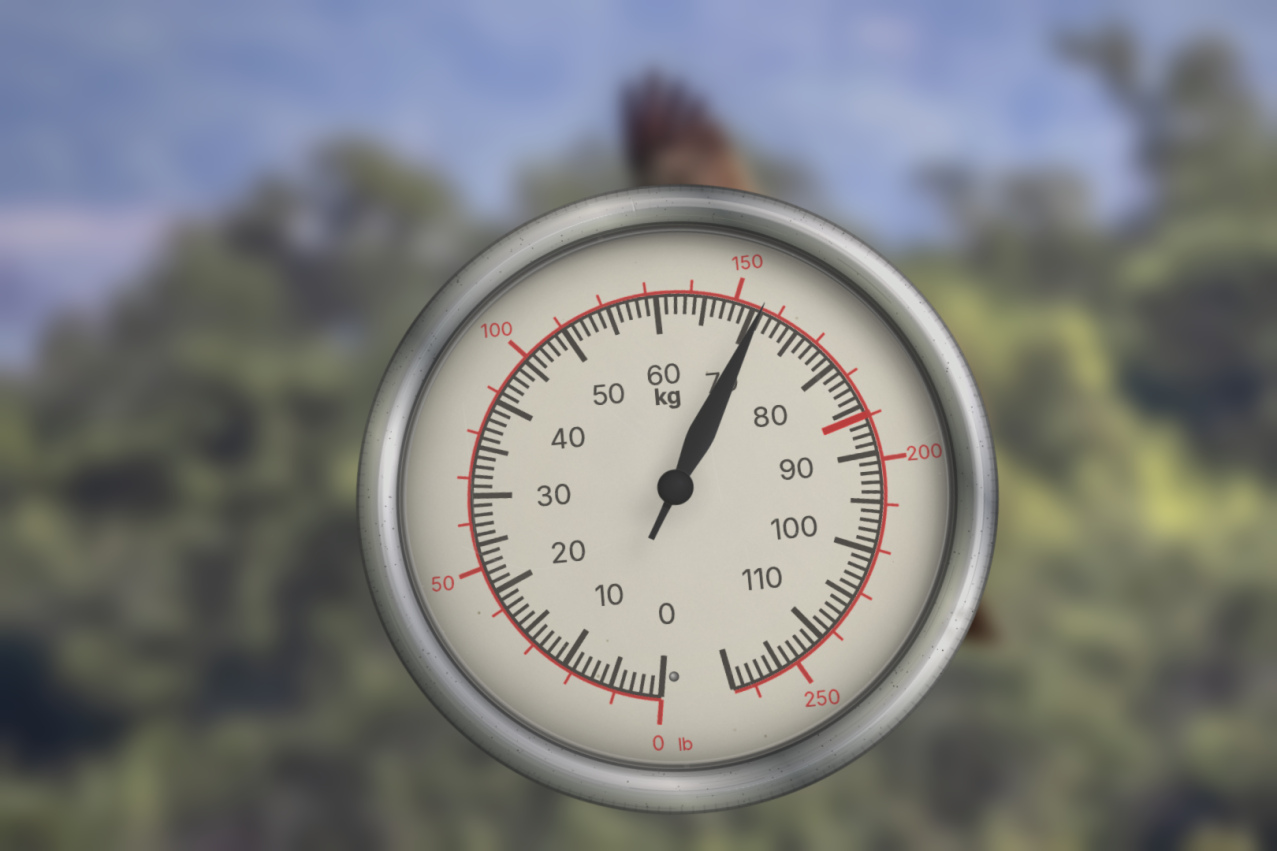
71 kg
